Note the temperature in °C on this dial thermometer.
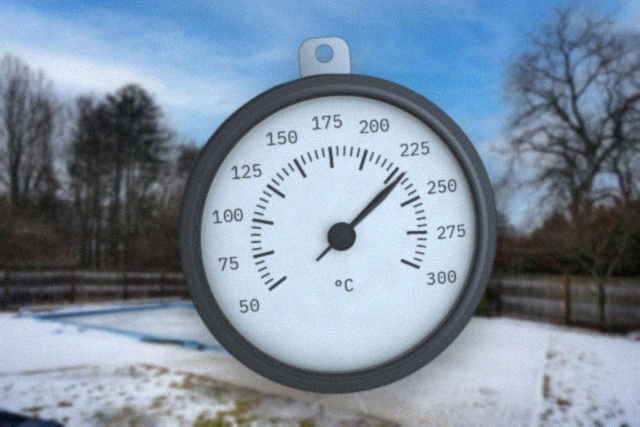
230 °C
